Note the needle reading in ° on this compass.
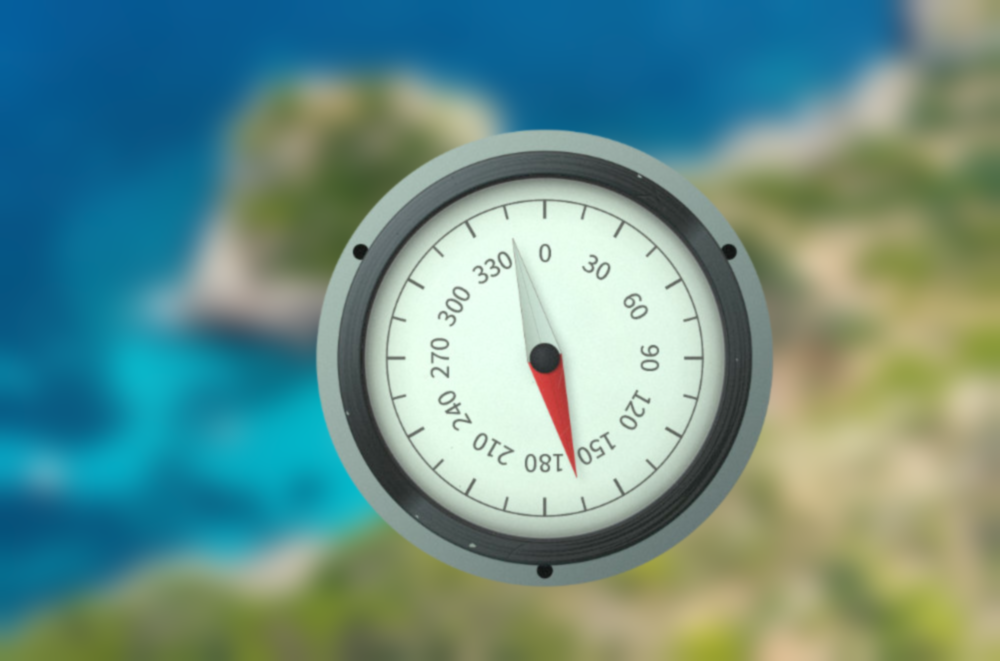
165 °
